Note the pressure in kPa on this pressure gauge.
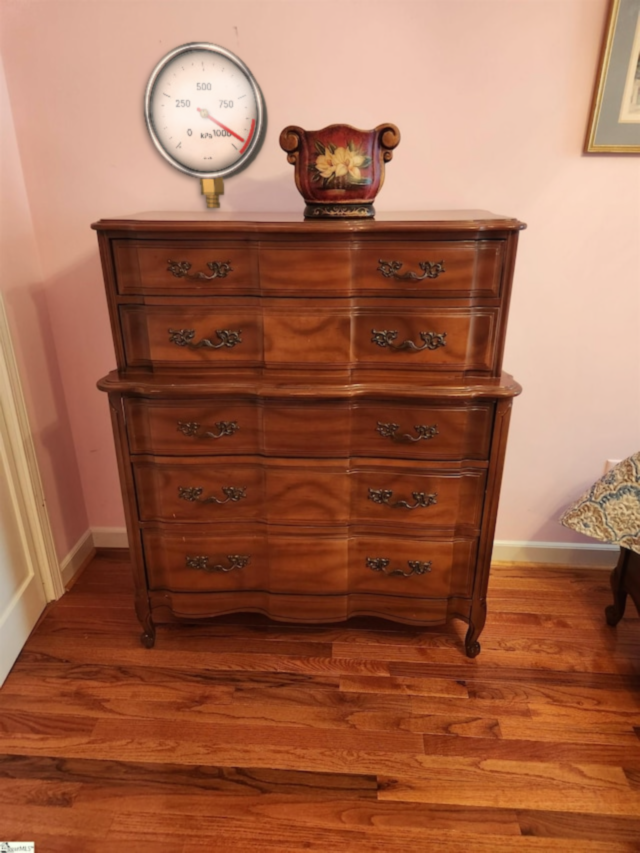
950 kPa
